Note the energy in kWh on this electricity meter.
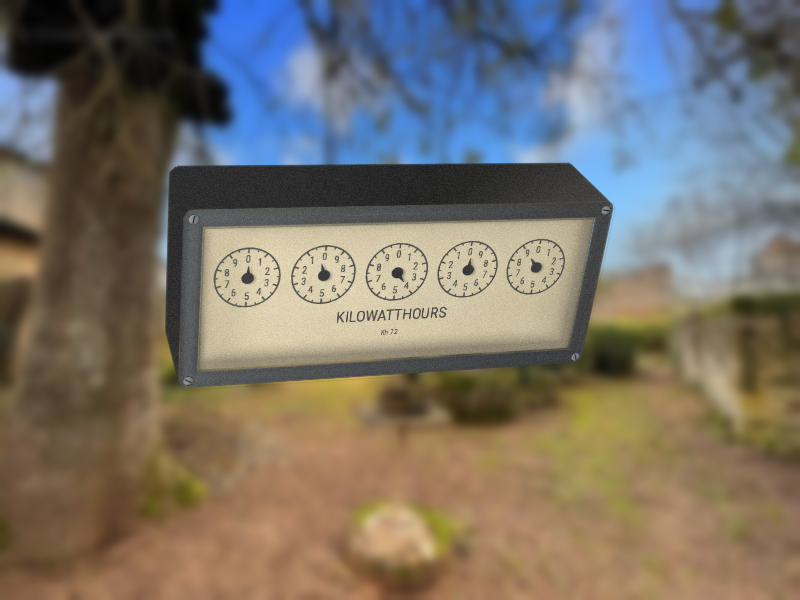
399 kWh
